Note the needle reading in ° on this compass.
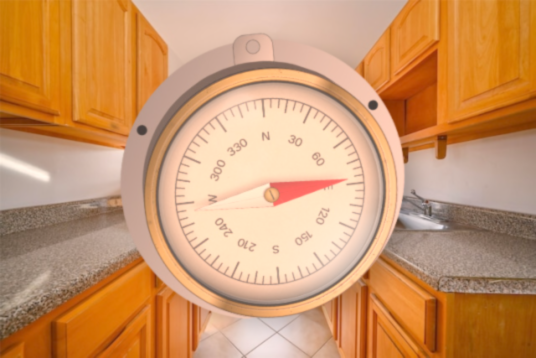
85 °
